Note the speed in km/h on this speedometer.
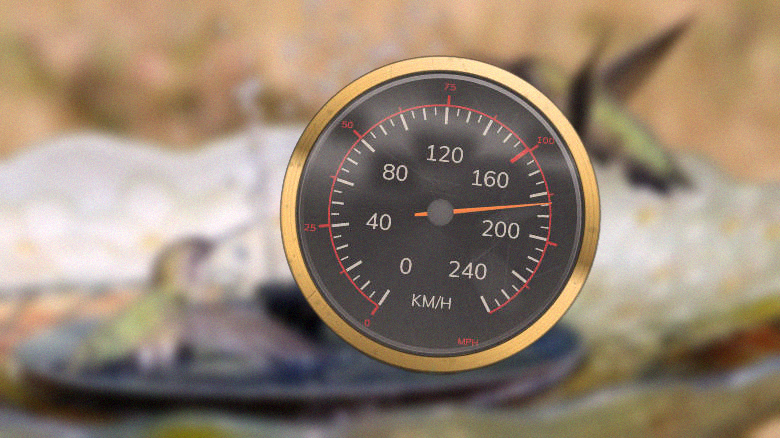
185 km/h
